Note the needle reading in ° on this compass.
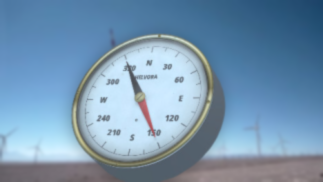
150 °
